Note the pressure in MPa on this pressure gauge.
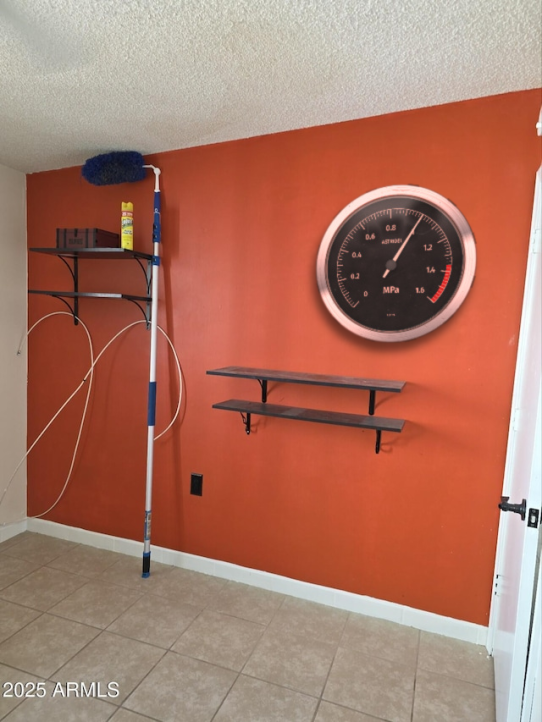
1 MPa
